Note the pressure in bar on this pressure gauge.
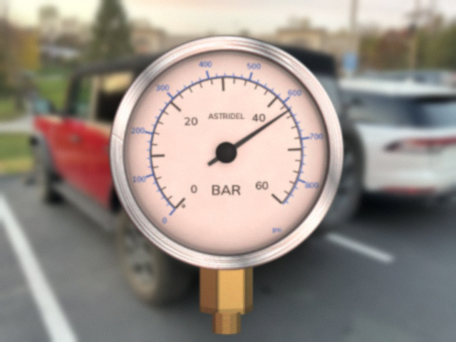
43 bar
